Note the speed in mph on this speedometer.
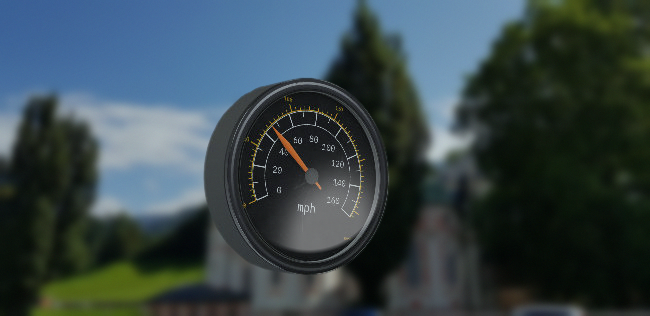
45 mph
